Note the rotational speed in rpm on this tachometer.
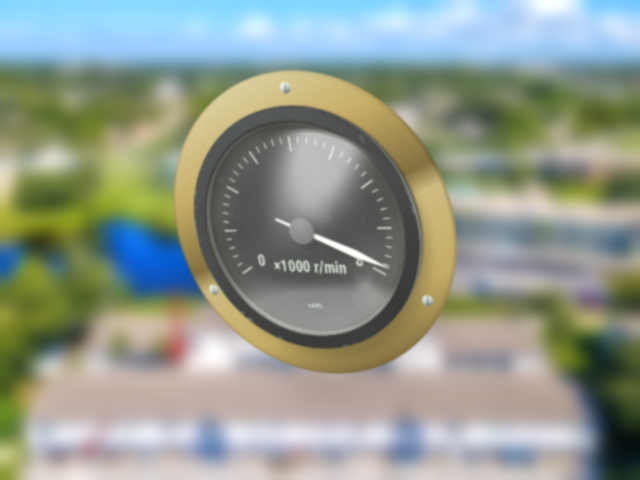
7800 rpm
